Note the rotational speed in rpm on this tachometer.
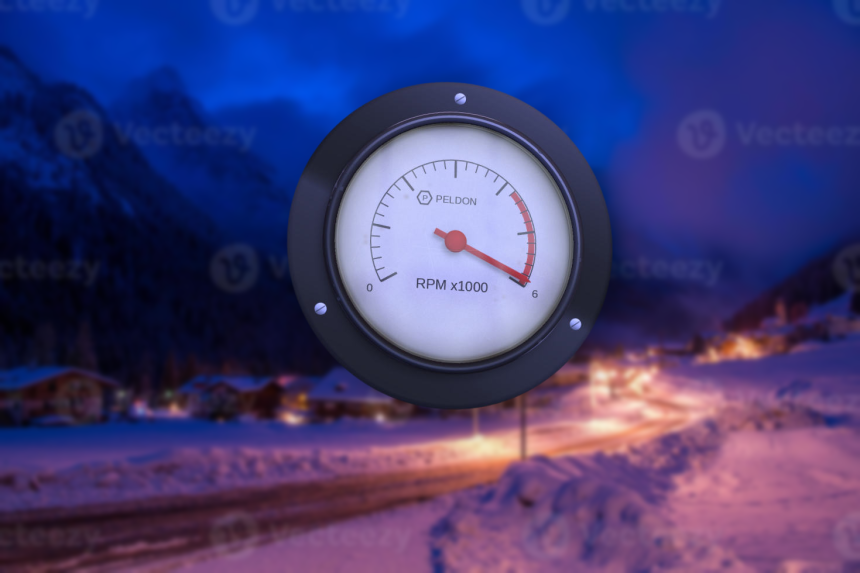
5900 rpm
